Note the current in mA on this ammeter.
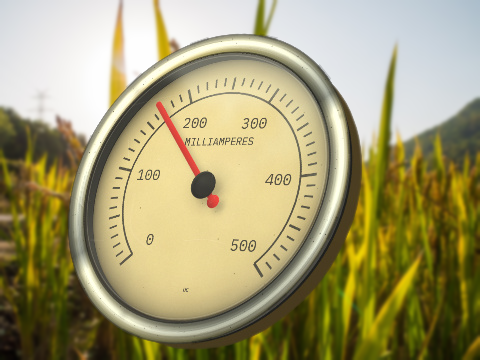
170 mA
